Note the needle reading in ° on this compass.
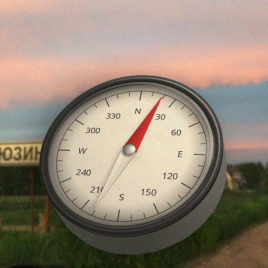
20 °
